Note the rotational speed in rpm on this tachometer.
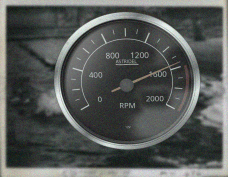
1550 rpm
